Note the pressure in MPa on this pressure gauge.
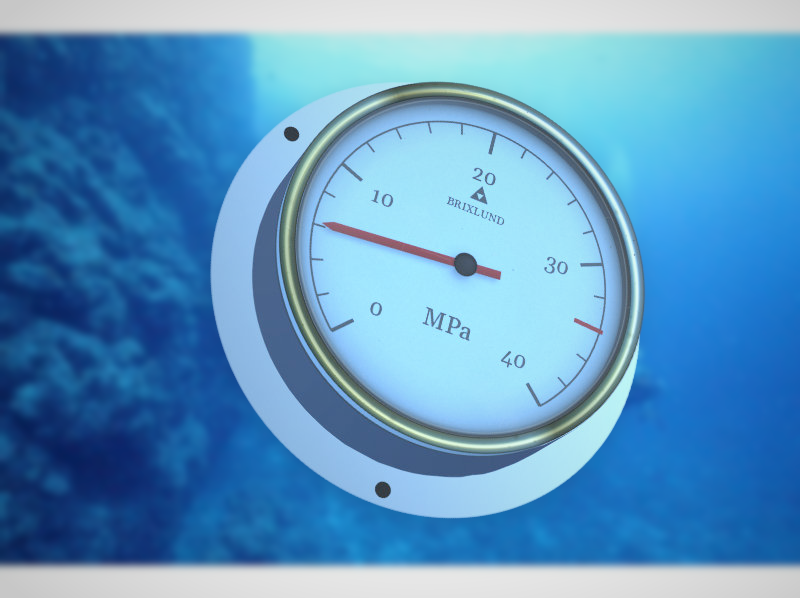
6 MPa
